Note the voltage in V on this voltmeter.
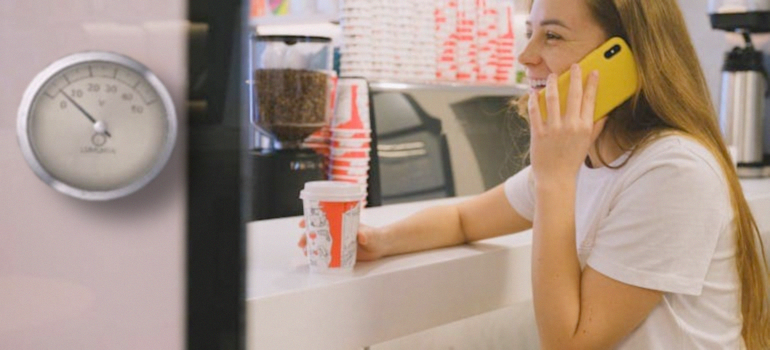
5 V
